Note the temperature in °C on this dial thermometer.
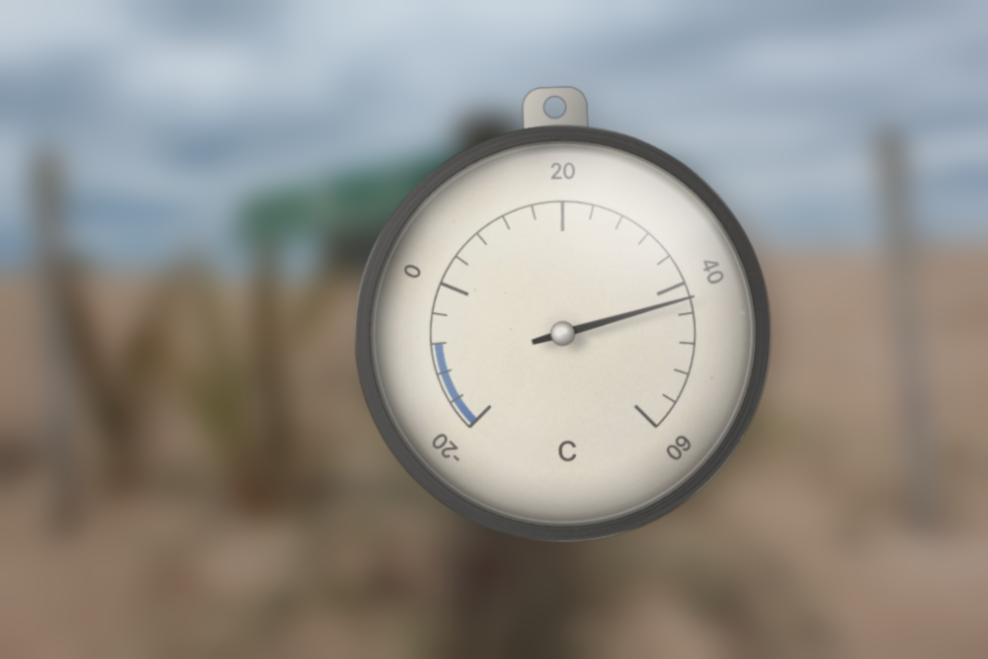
42 °C
